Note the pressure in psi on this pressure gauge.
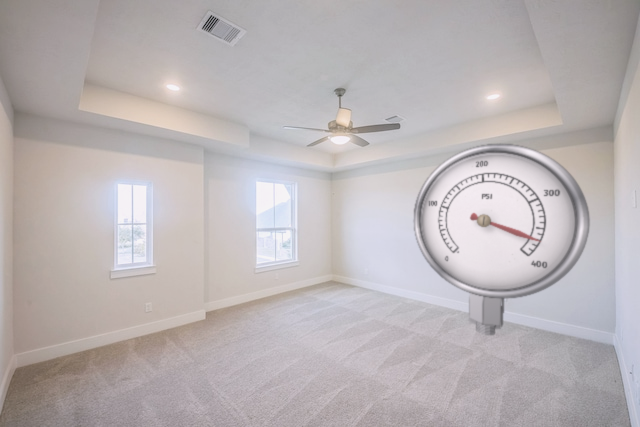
370 psi
